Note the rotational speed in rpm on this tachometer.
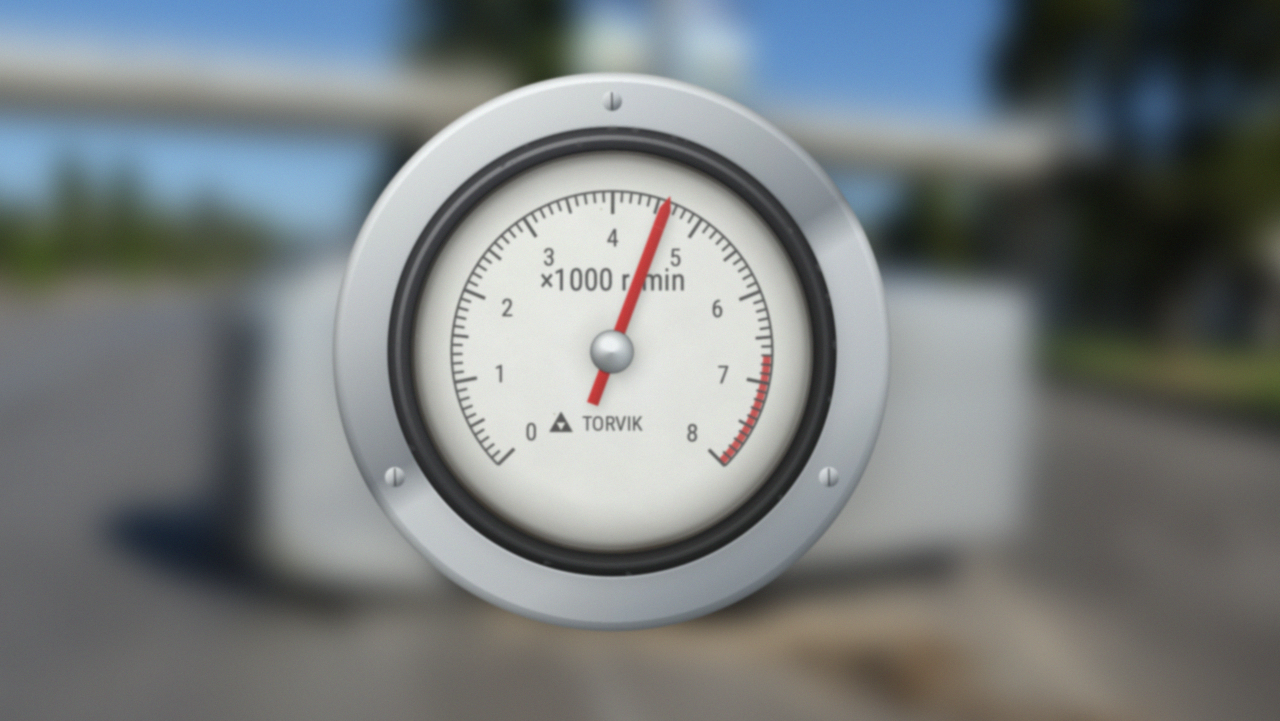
4600 rpm
